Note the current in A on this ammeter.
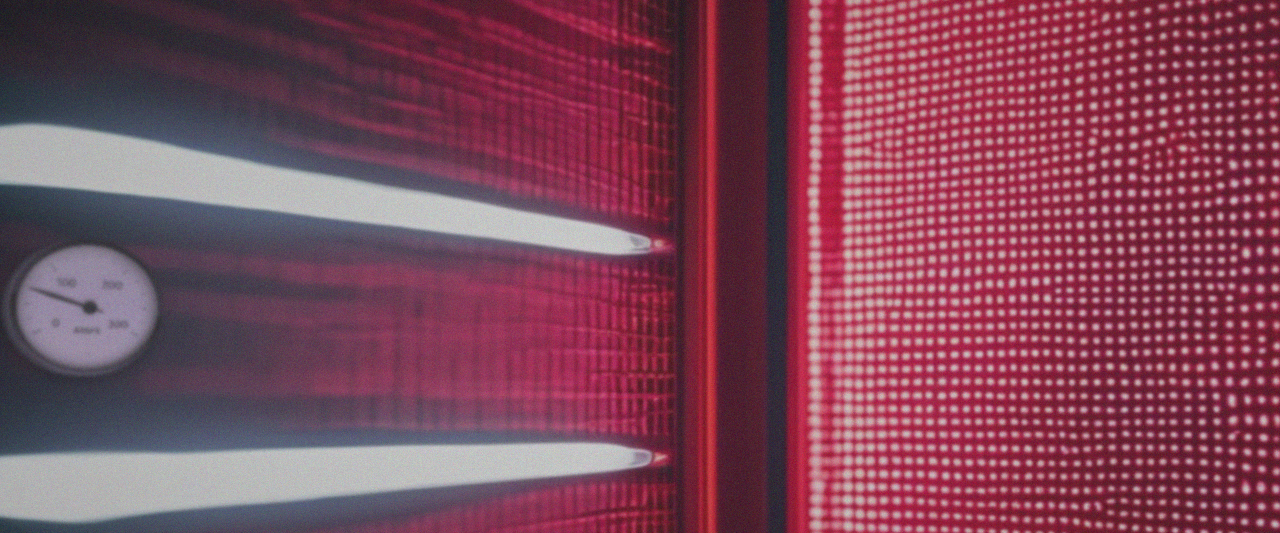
60 A
